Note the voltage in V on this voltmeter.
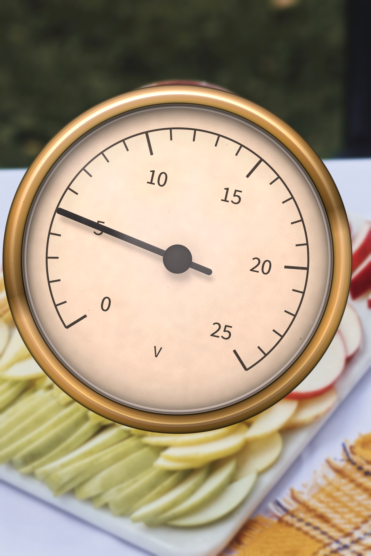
5 V
